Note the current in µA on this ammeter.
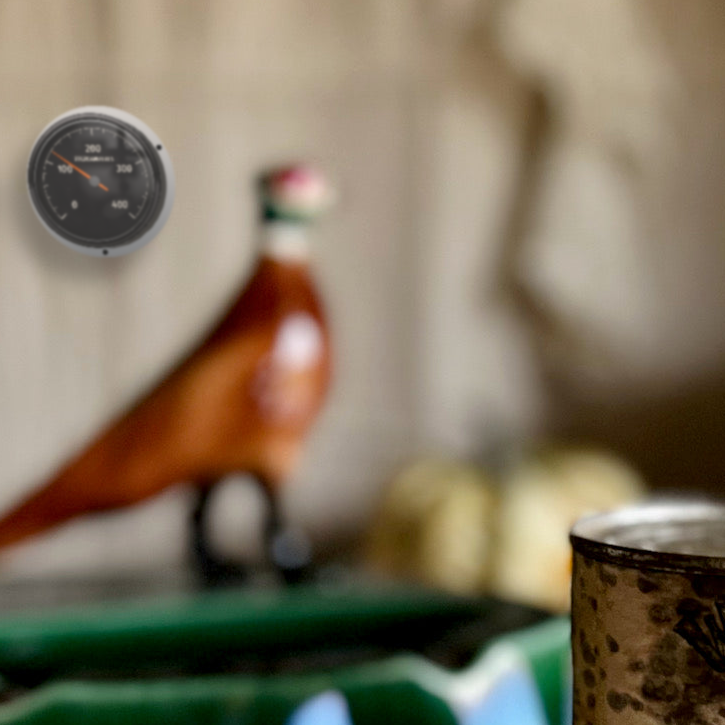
120 µA
